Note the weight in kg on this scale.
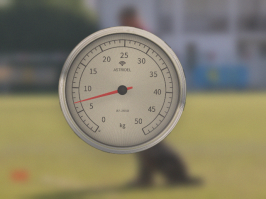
7 kg
